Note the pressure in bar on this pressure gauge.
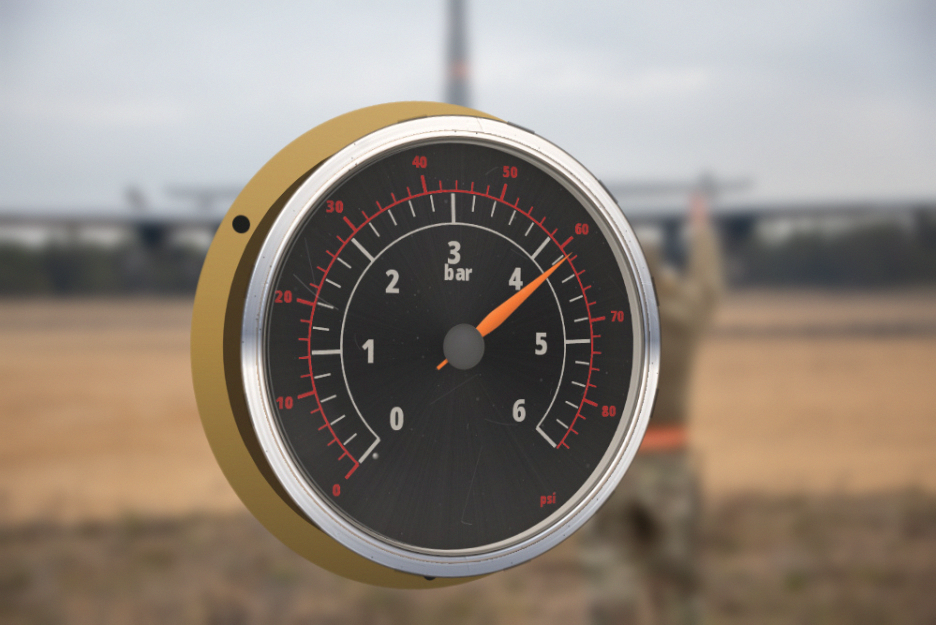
4.2 bar
